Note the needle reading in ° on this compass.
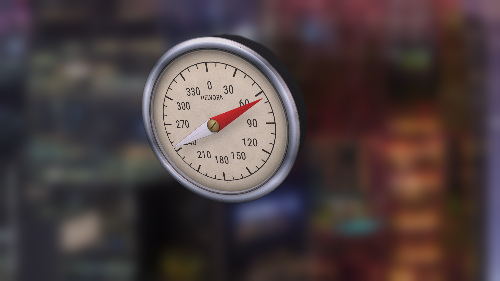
65 °
